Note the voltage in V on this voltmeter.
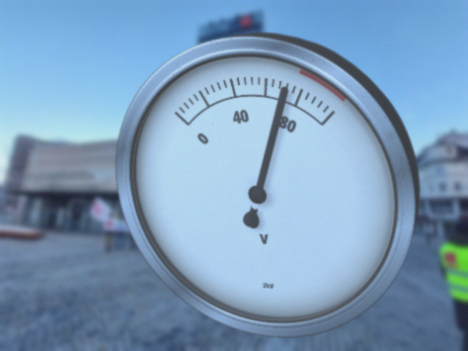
72 V
